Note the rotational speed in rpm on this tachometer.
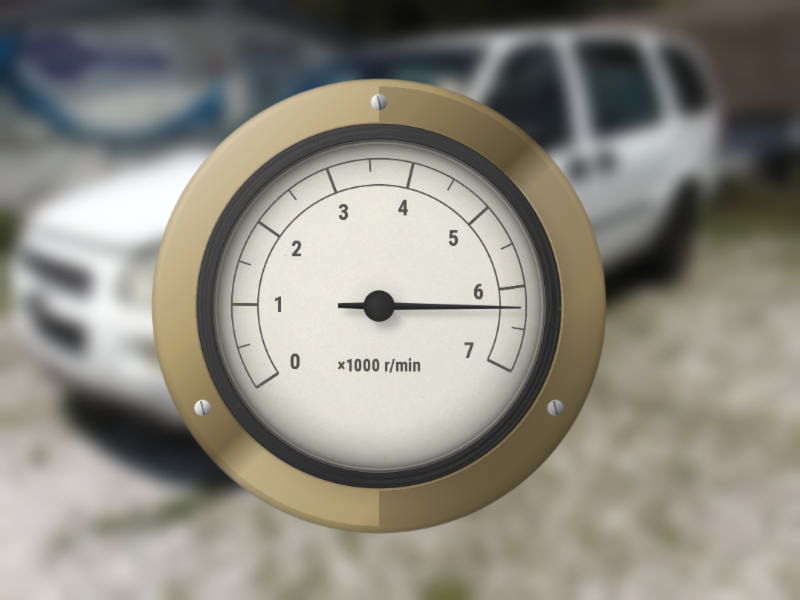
6250 rpm
